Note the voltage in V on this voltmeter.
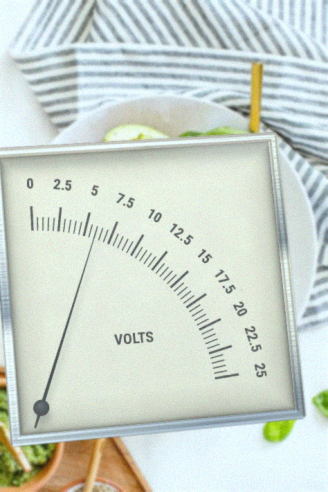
6 V
